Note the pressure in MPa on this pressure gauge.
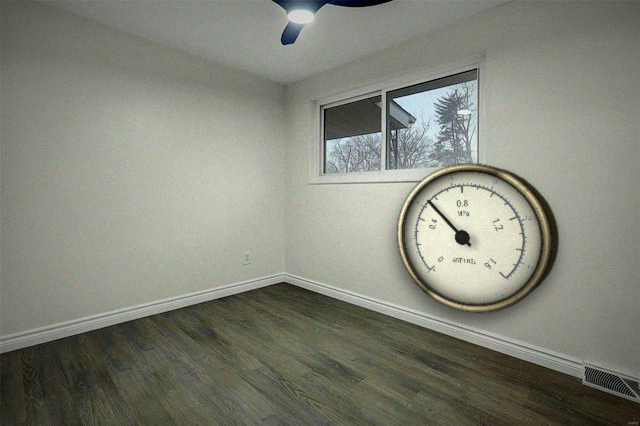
0.55 MPa
